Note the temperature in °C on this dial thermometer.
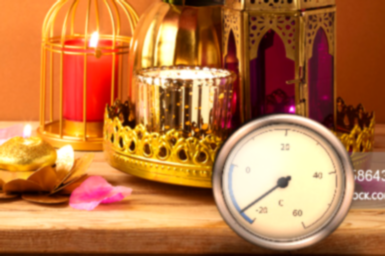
-15 °C
